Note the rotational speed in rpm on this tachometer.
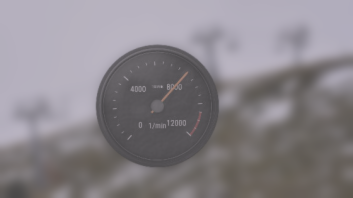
8000 rpm
